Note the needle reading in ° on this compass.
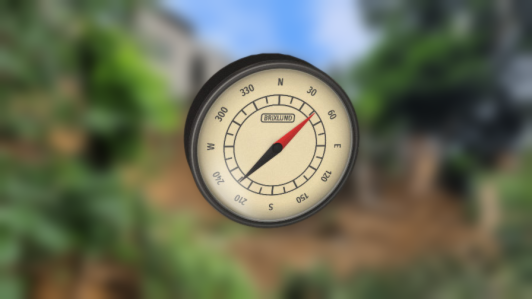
45 °
